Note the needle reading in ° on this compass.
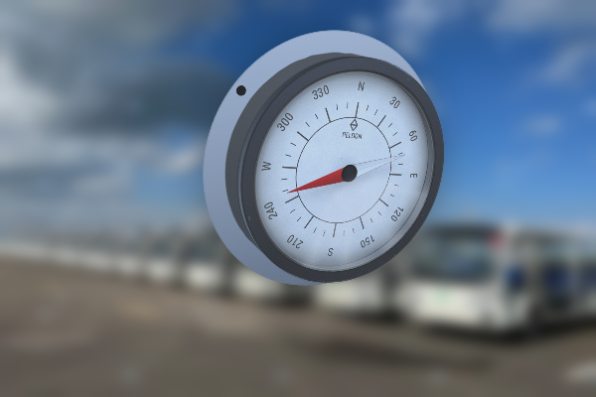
250 °
